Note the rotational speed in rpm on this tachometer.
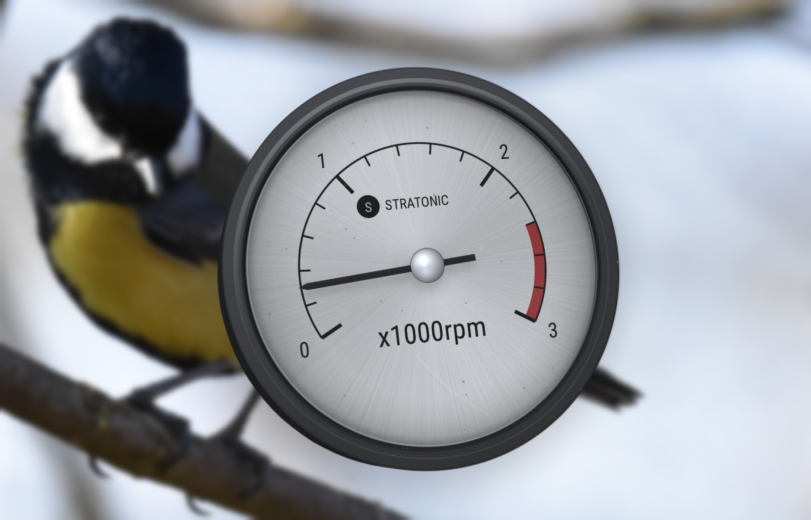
300 rpm
